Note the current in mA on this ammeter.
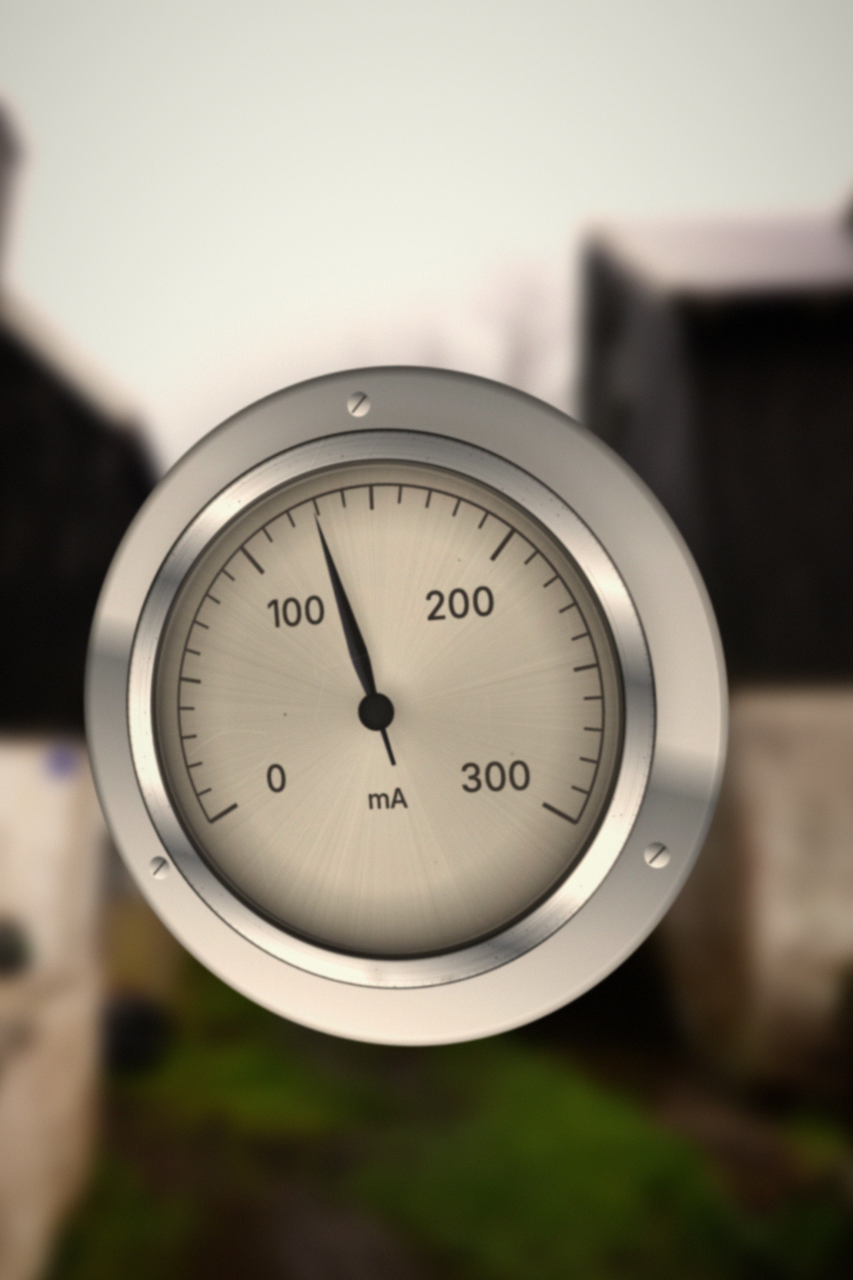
130 mA
